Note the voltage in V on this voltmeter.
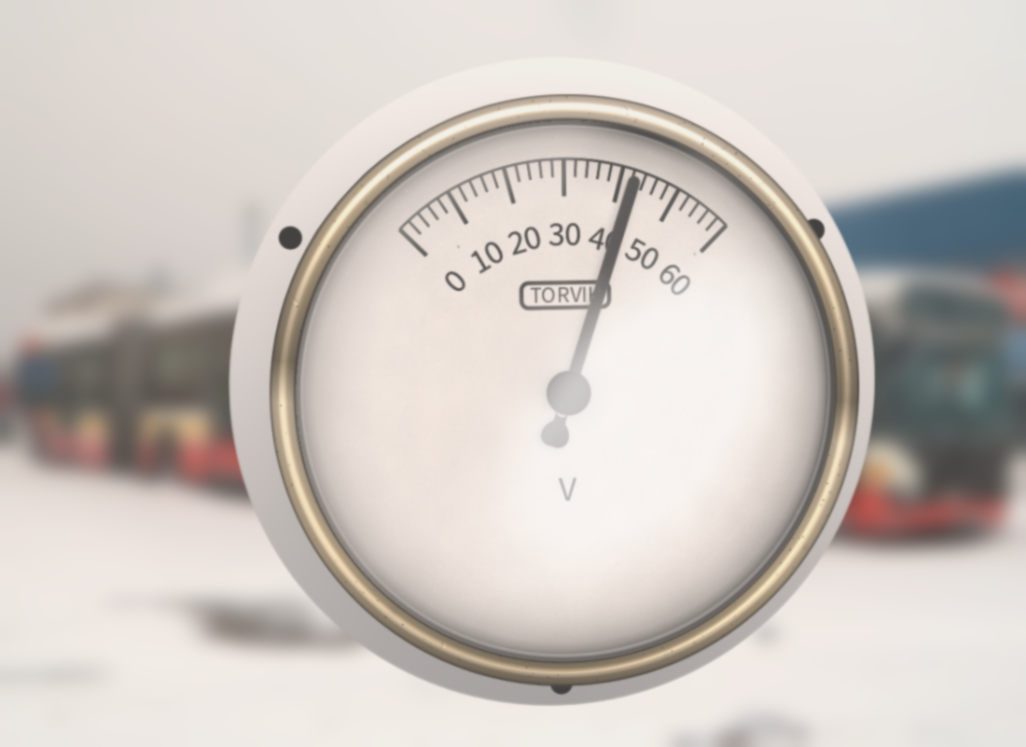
42 V
